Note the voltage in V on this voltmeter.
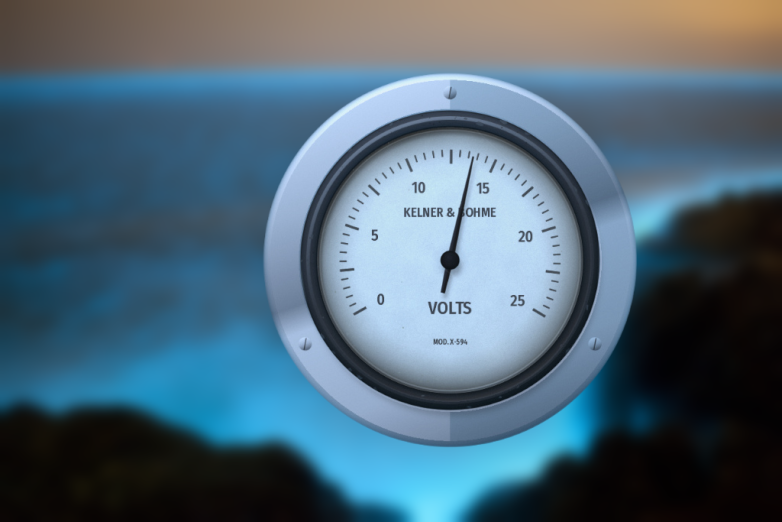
13.75 V
